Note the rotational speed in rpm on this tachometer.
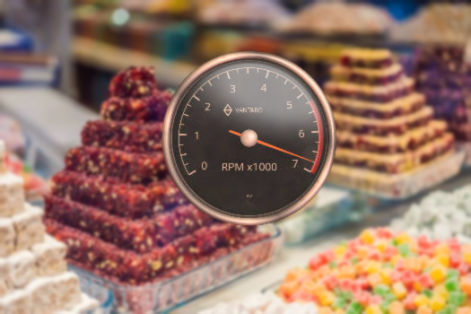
6750 rpm
